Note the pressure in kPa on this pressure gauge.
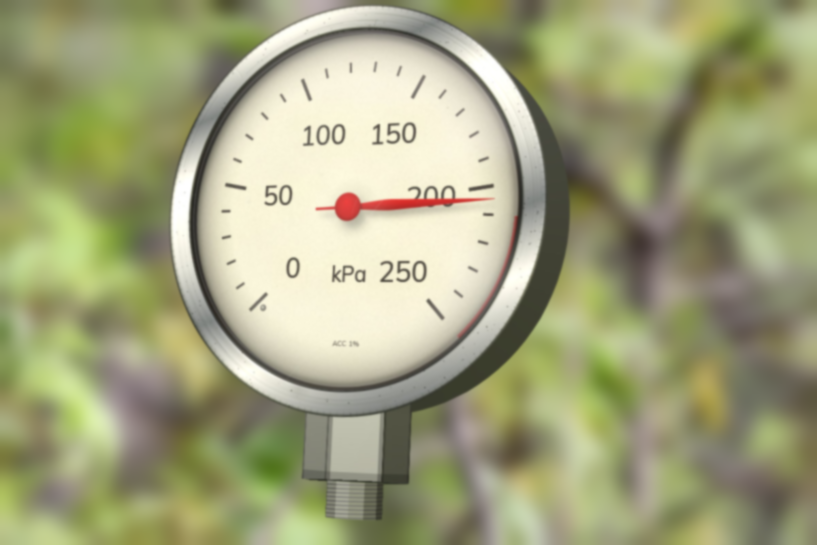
205 kPa
